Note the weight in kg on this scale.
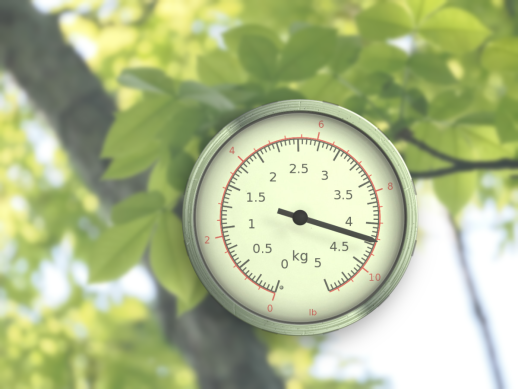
4.2 kg
